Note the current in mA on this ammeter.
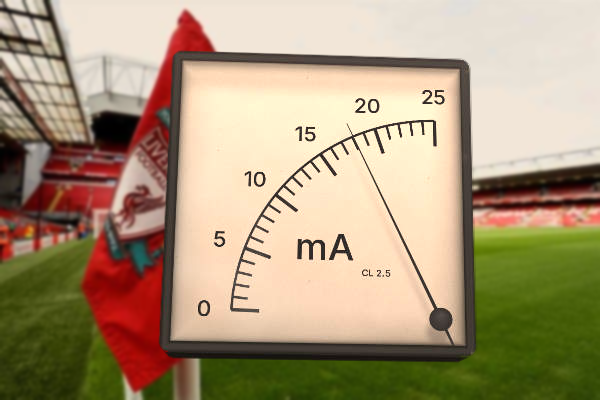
18 mA
